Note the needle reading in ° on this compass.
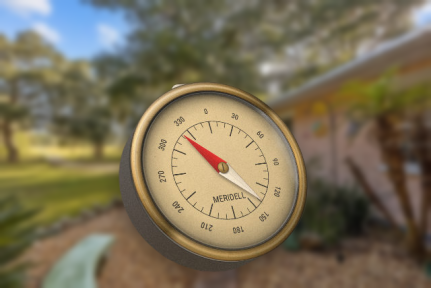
320 °
